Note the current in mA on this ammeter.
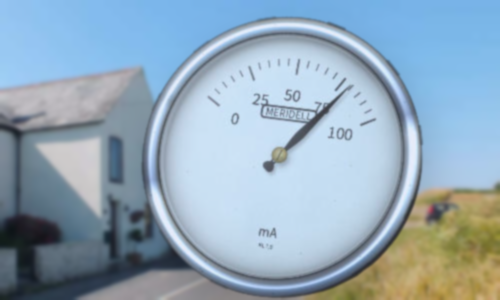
80 mA
